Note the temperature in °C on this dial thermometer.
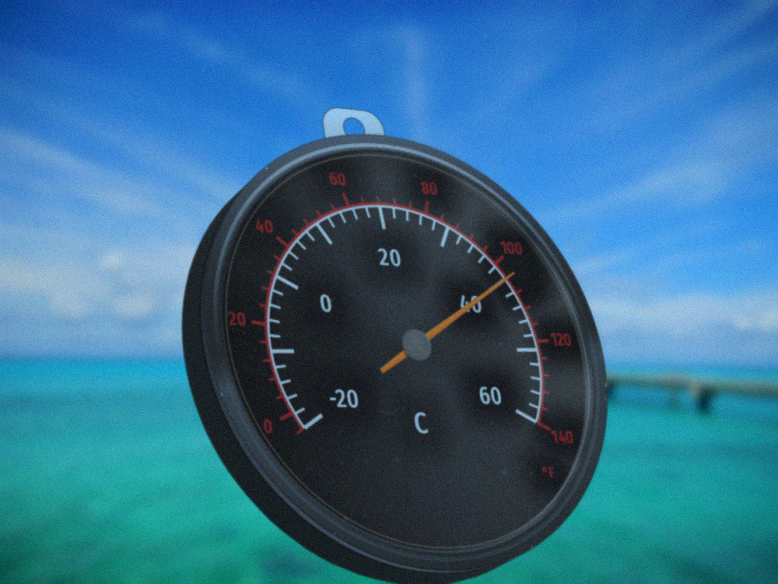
40 °C
